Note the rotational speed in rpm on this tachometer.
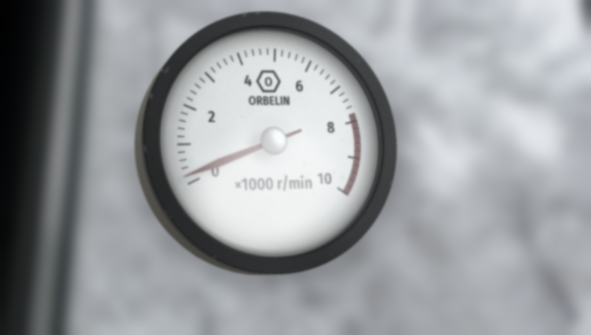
200 rpm
